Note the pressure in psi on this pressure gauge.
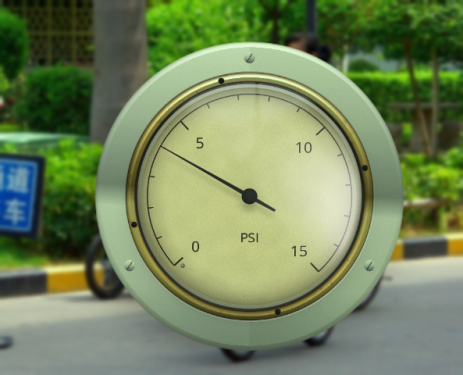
4 psi
